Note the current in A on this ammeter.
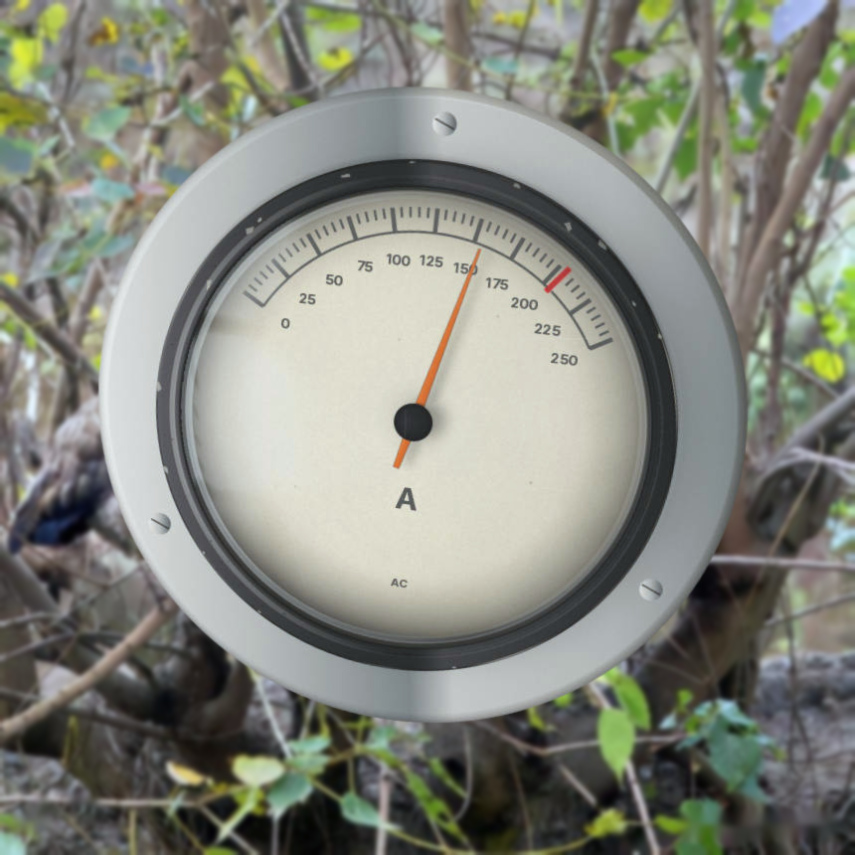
155 A
